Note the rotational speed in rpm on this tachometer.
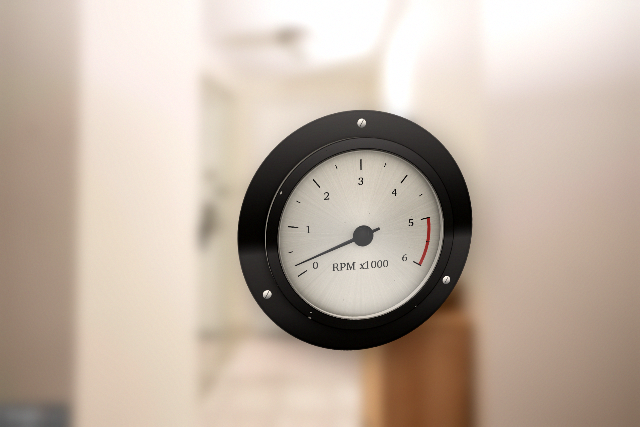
250 rpm
